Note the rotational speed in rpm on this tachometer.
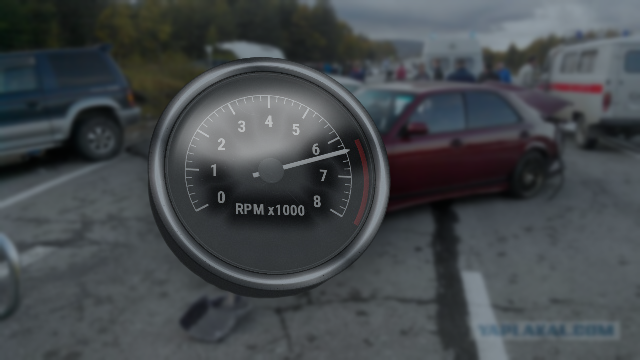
6400 rpm
